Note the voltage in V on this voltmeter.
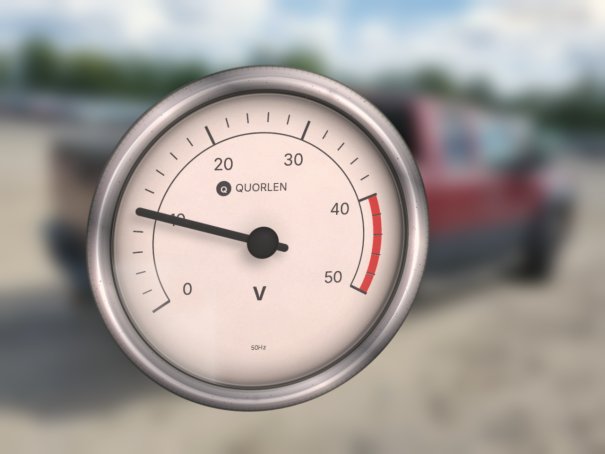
10 V
